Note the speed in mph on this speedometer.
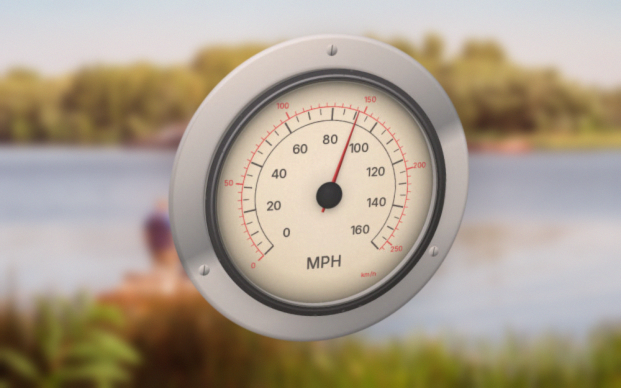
90 mph
